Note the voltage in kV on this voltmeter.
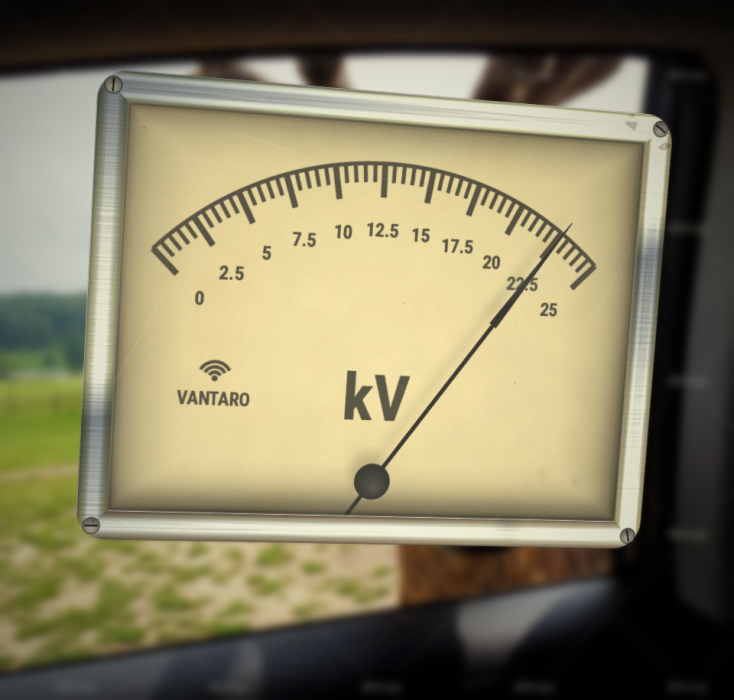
22.5 kV
